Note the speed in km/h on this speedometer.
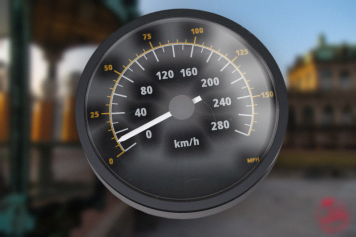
10 km/h
